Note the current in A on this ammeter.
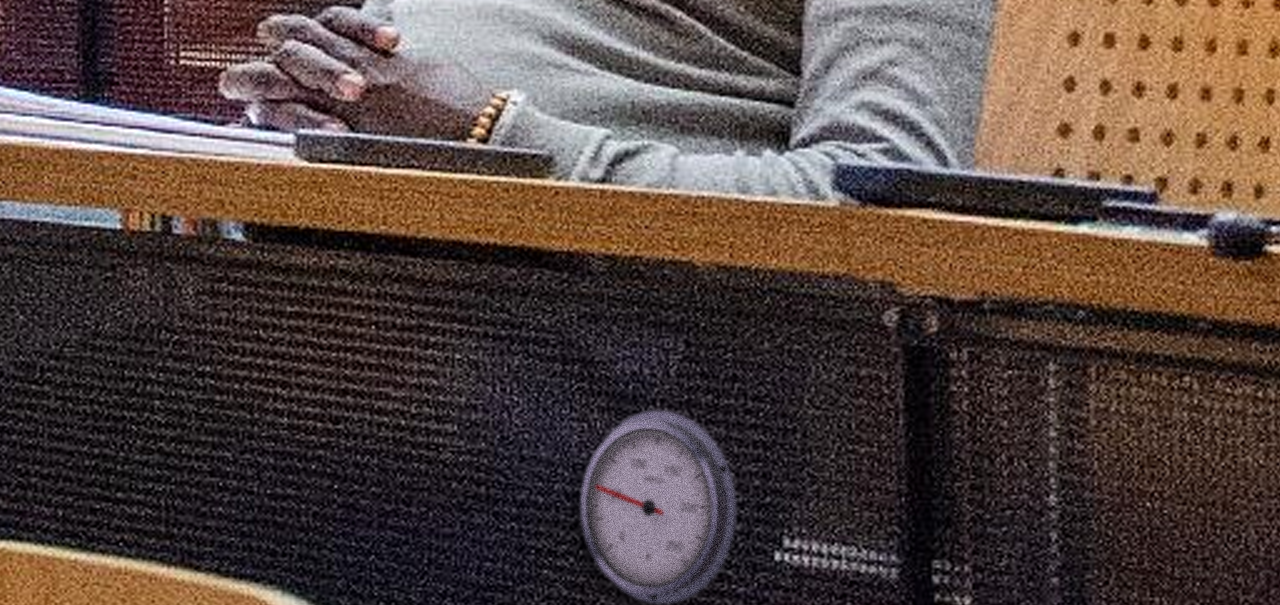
50 A
